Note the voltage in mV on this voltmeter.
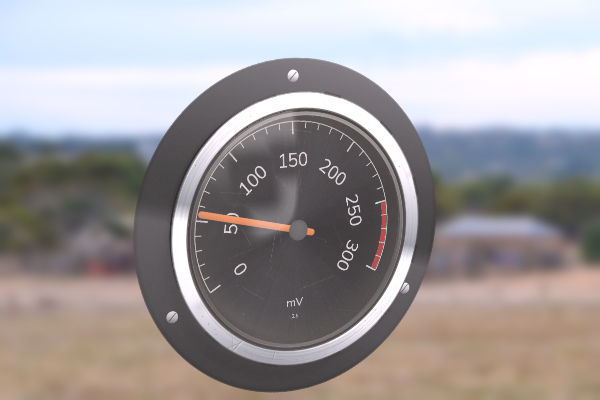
55 mV
